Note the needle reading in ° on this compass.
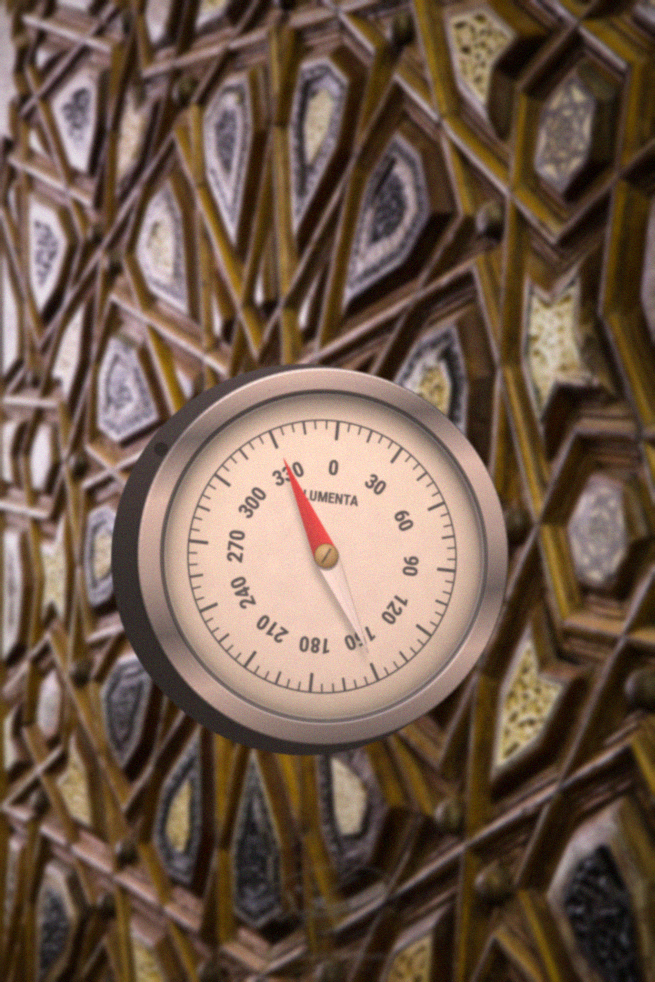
330 °
